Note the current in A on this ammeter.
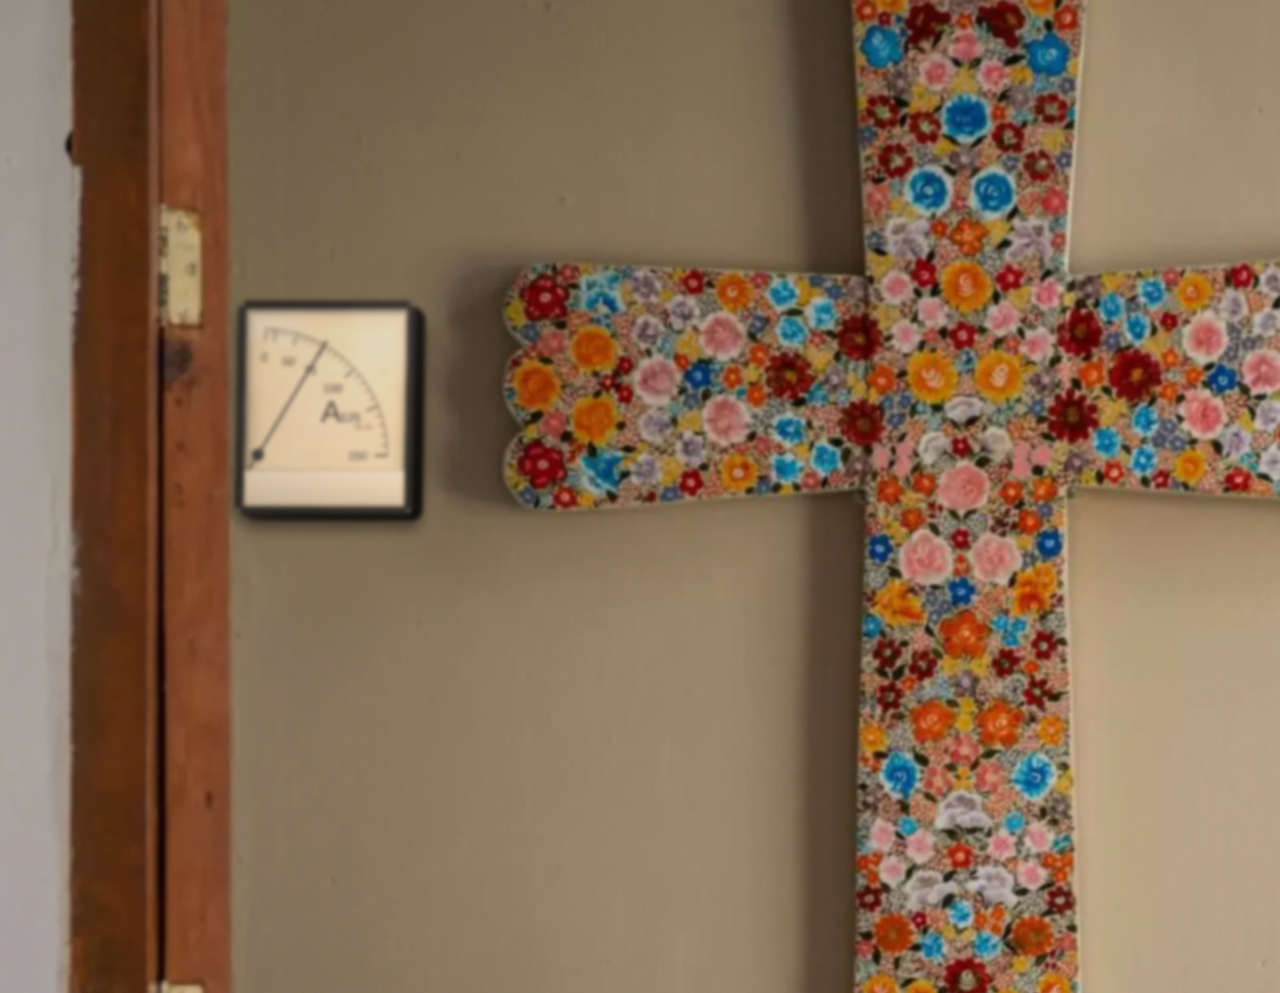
75 A
